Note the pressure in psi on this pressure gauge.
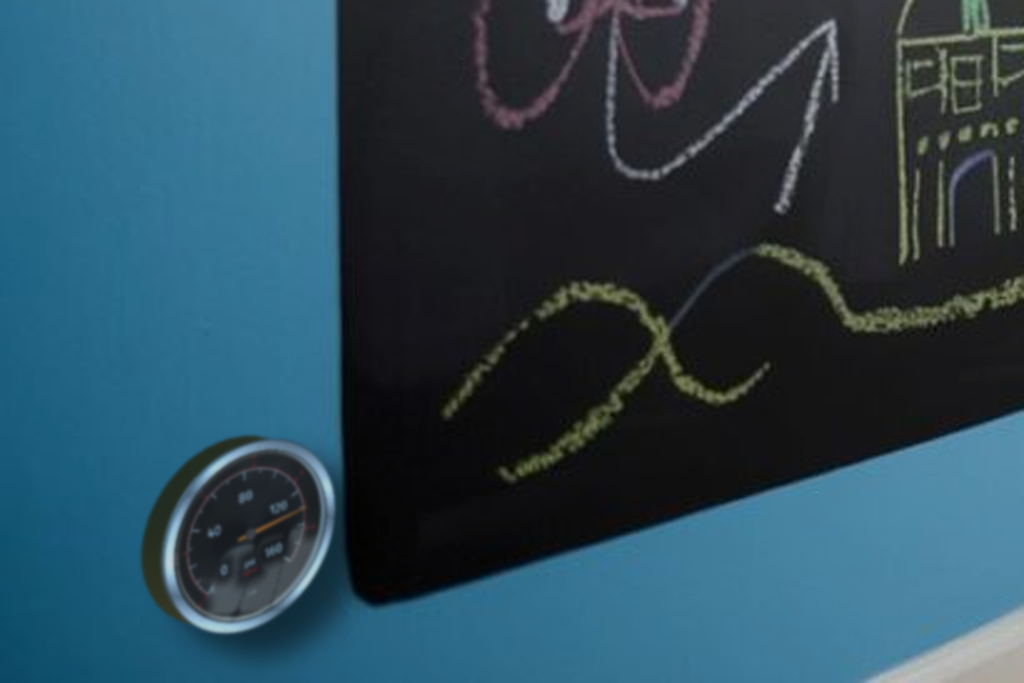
130 psi
